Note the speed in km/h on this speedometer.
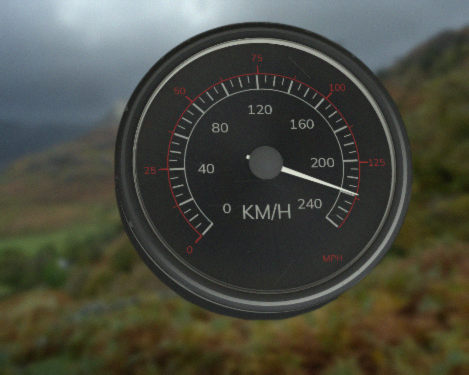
220 km/h
